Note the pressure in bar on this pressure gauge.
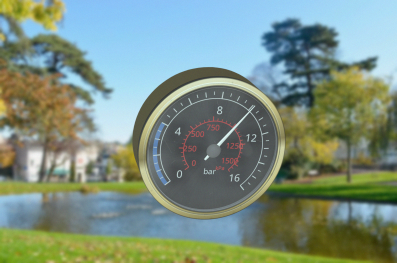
10 bar
